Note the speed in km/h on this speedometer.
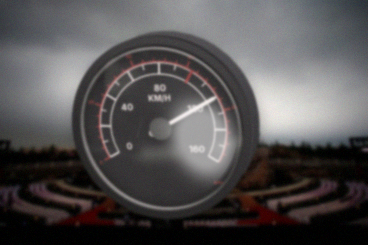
120 km/h
